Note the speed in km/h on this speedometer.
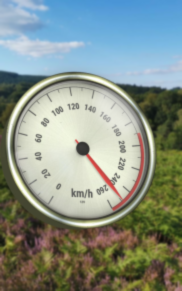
250 km/h
